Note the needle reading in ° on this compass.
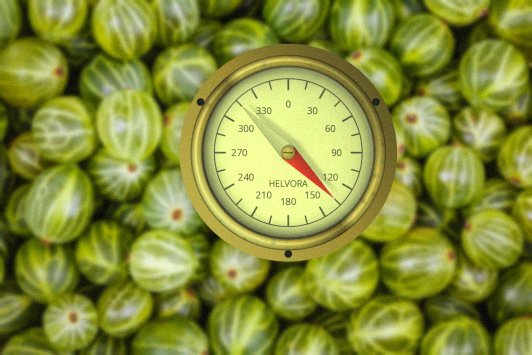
135 °
